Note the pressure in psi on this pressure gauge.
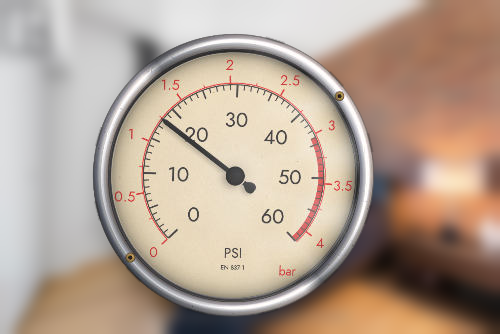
18 psi
